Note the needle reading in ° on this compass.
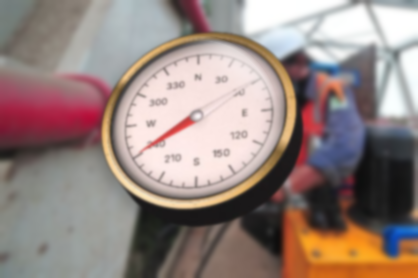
240 °
